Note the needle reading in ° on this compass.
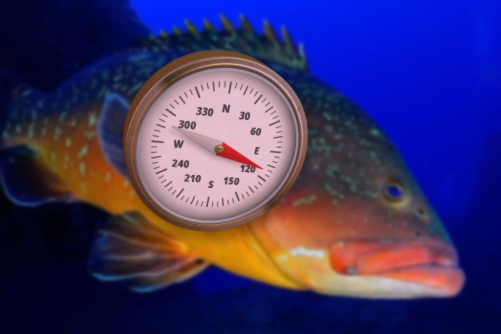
110 °
